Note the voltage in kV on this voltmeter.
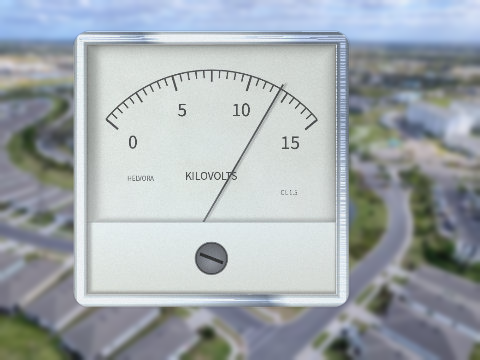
12 kV
